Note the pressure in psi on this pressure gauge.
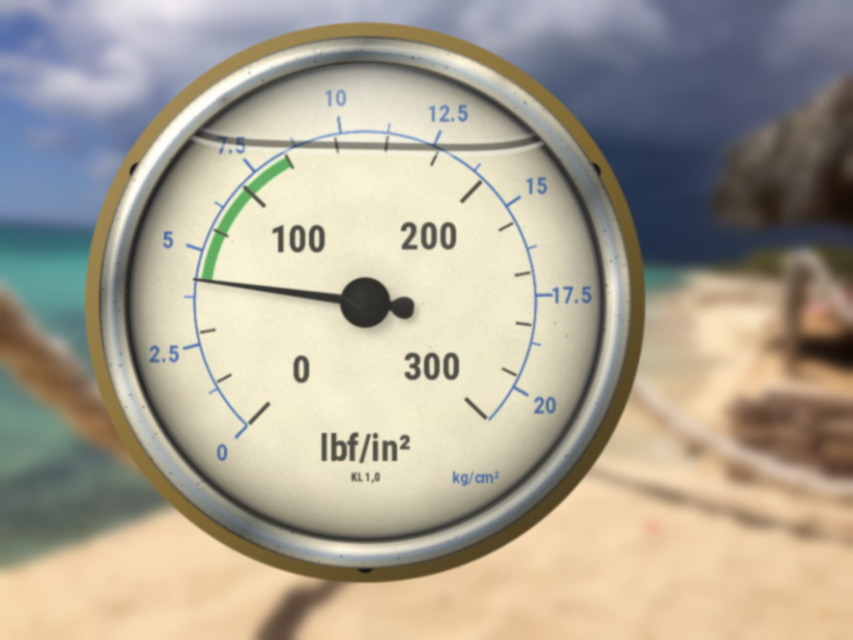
60 psi
